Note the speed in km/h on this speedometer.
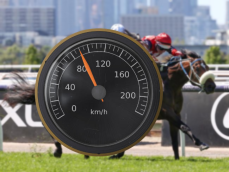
90 km/h
